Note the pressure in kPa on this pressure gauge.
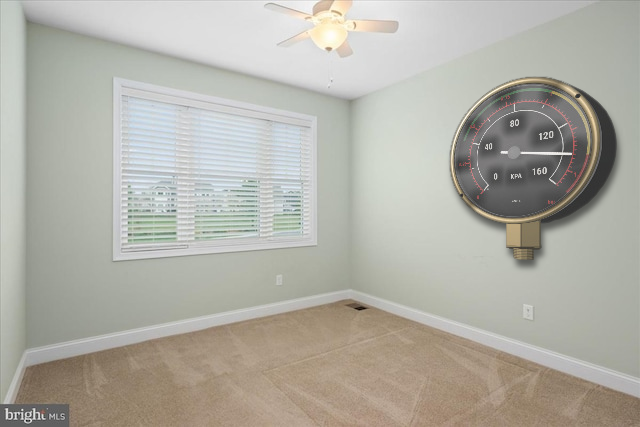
140 kPa
